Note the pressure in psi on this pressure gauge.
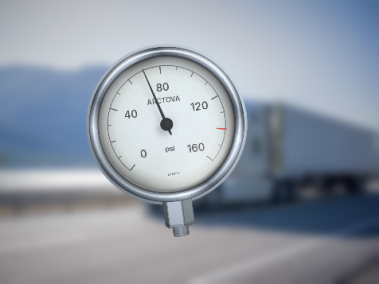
70 psi
